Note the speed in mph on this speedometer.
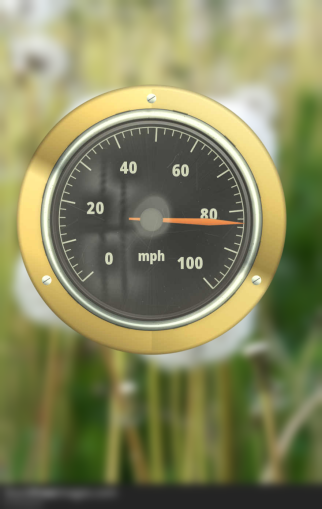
83 mph
